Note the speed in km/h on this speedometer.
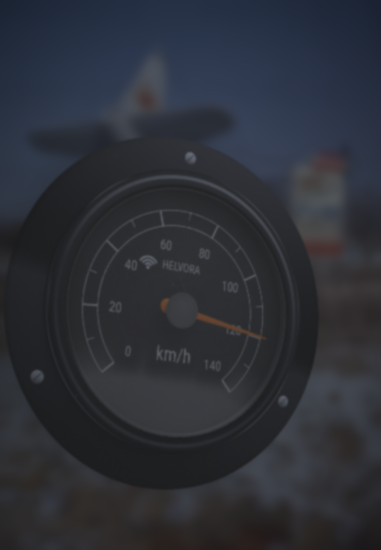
120 km/h
